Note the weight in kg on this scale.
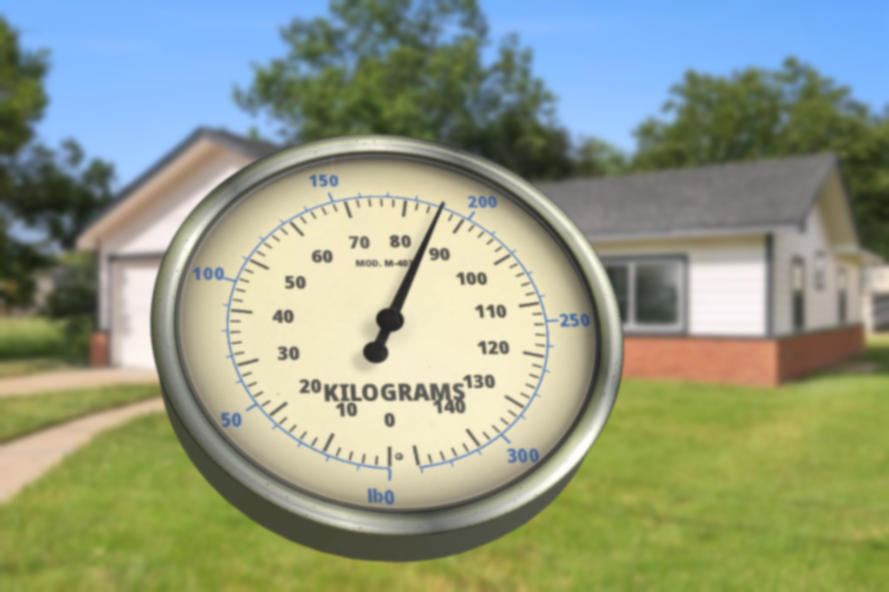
86 kg
